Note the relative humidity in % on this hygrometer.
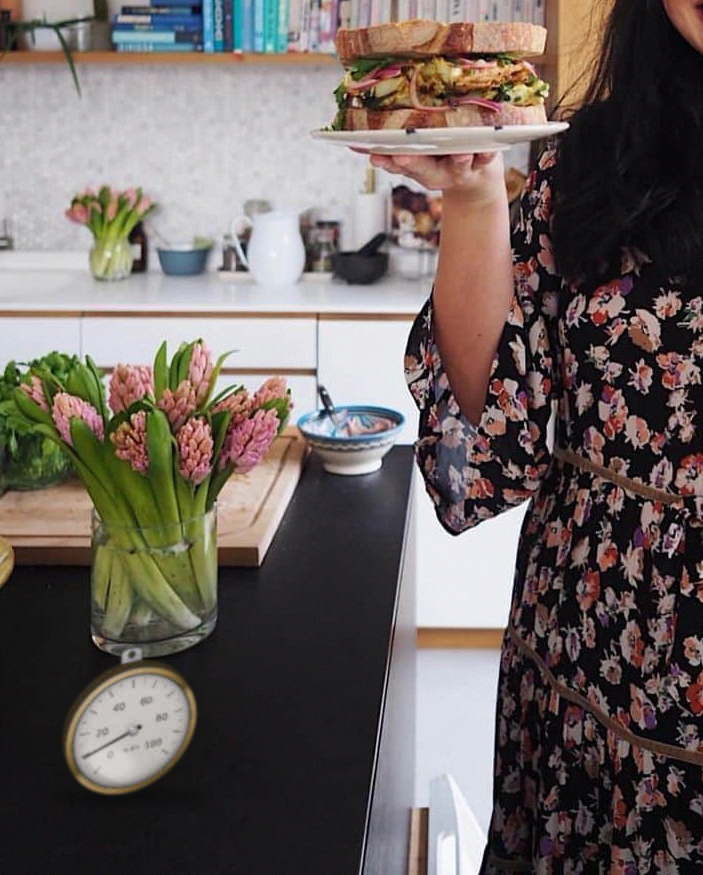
10 %
